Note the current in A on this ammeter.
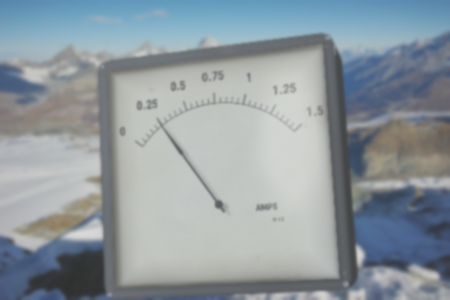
0.25 A
